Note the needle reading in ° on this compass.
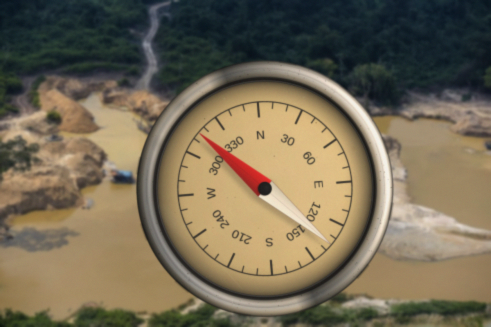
315 °
